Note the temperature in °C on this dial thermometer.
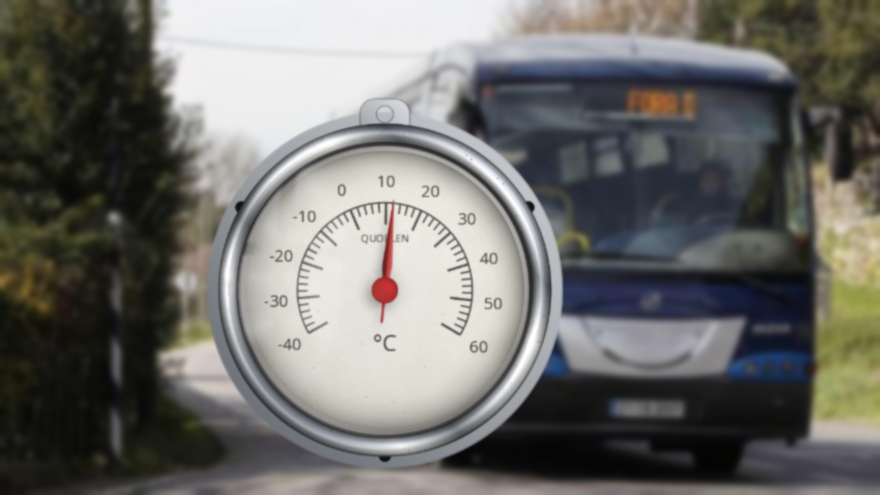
12 °C
